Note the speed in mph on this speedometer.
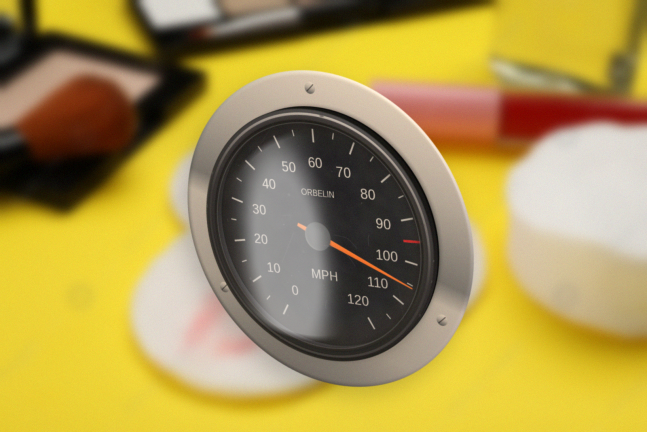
105 mph
